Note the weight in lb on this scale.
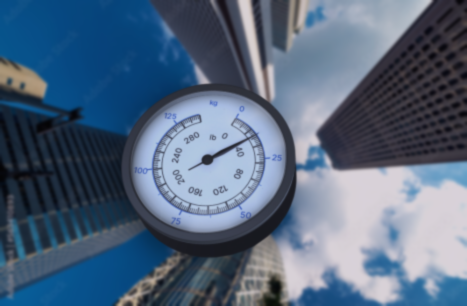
30 lb
